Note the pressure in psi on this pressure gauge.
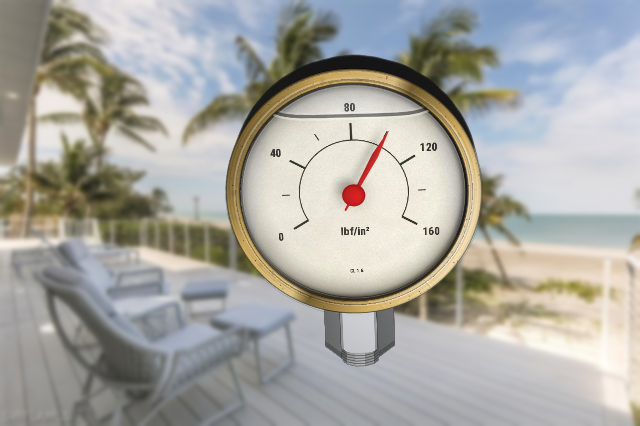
100 psi
